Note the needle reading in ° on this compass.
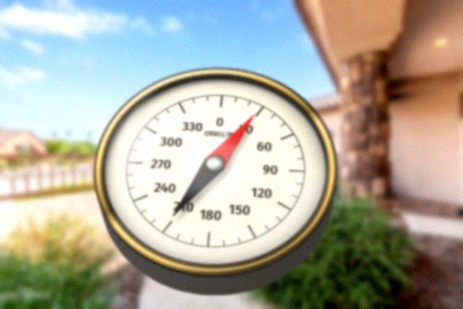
30 °
